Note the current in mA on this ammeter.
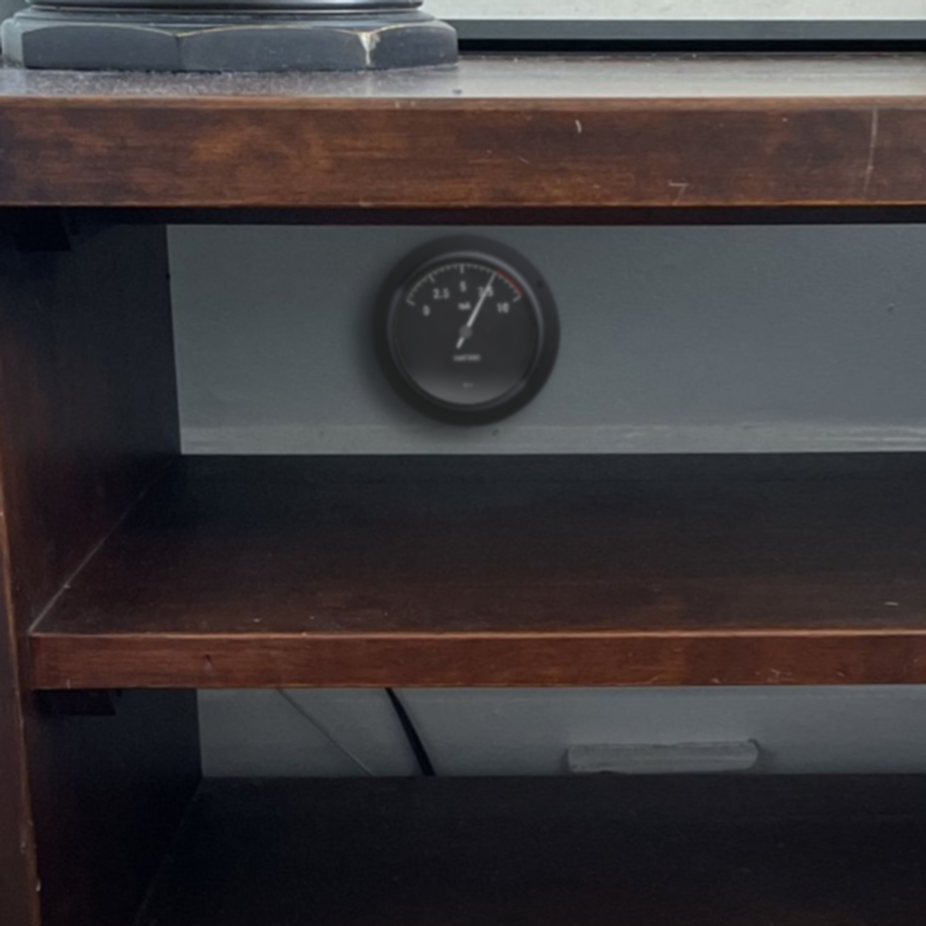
7.5 mA
